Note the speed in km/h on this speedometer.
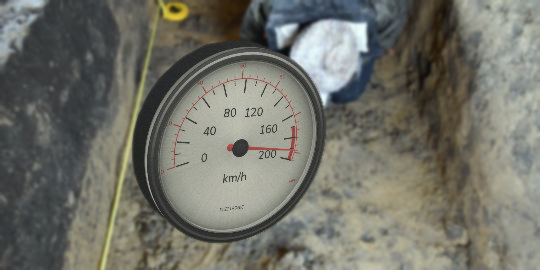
190 km/h
